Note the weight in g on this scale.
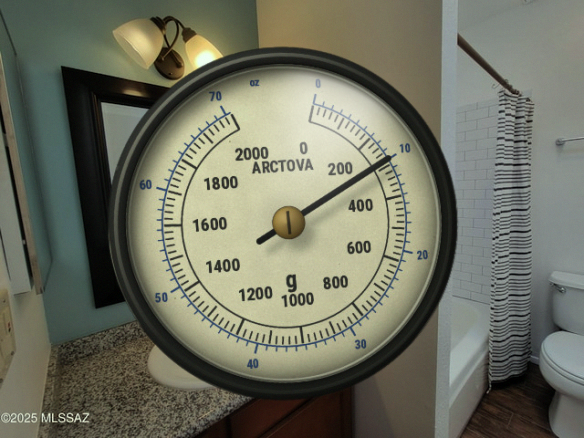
280 g
